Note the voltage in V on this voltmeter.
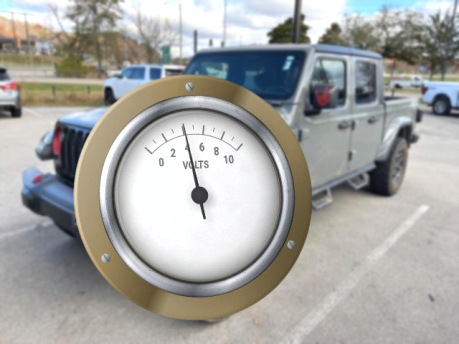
4 V
